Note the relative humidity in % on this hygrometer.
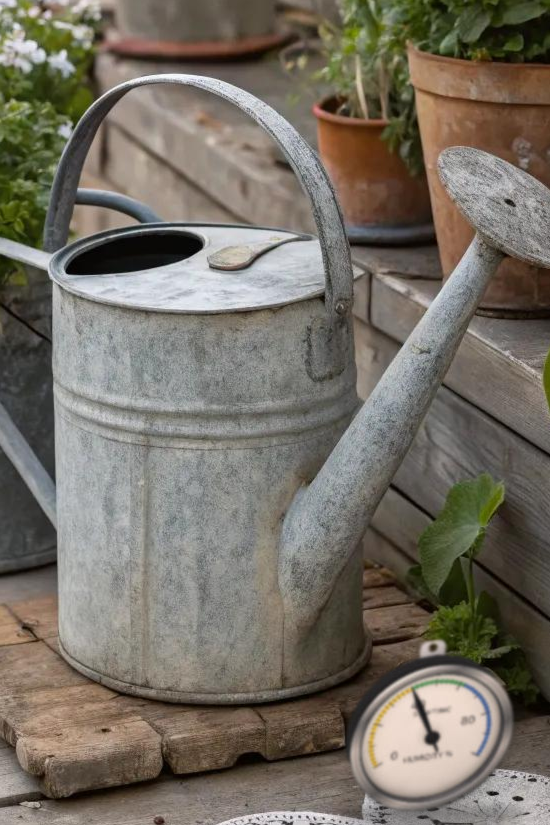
40 %
